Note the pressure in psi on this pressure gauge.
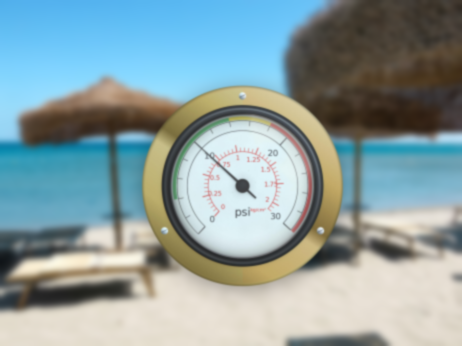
10 psi
